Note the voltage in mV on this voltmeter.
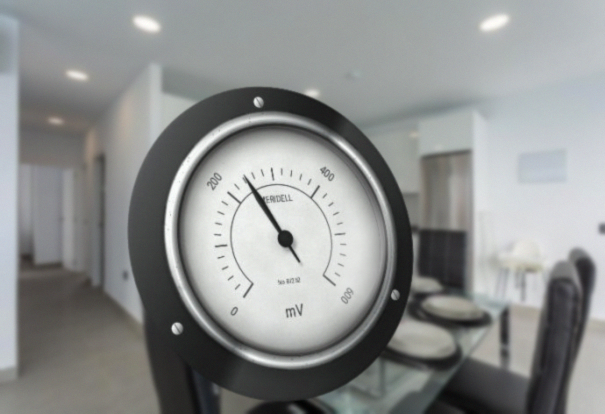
240 mV
